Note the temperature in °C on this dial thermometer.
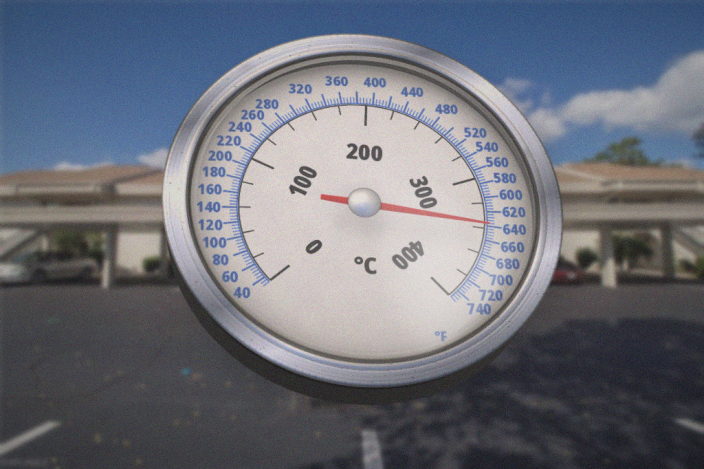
340 °C
